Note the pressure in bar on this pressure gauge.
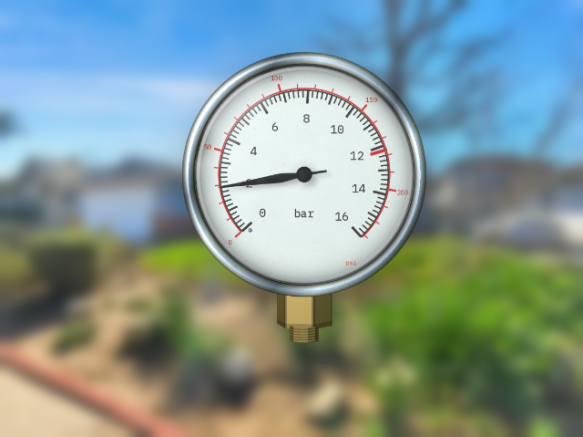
2 bar
